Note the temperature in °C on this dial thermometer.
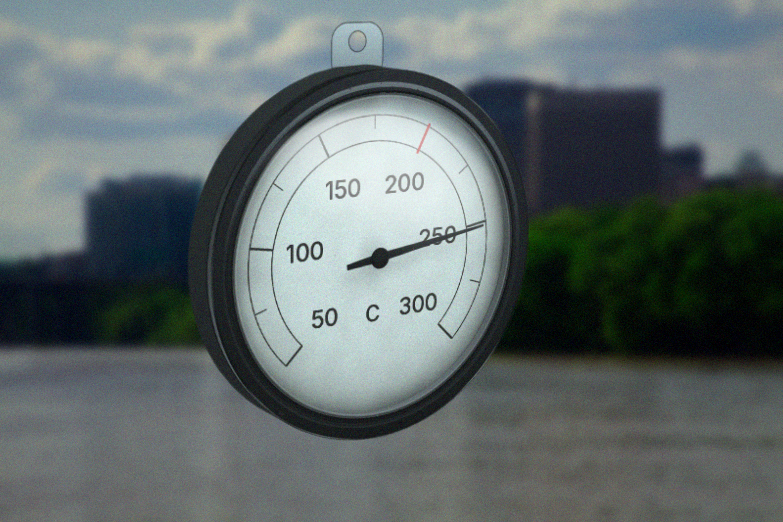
250 °C
